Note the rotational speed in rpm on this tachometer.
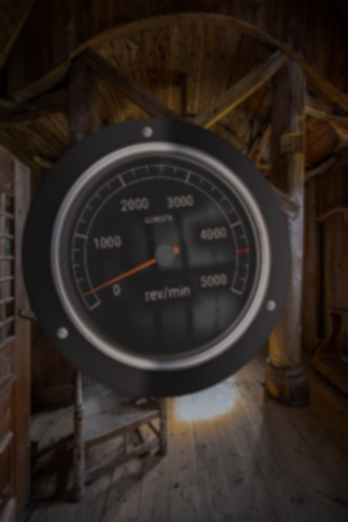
200 rpm
